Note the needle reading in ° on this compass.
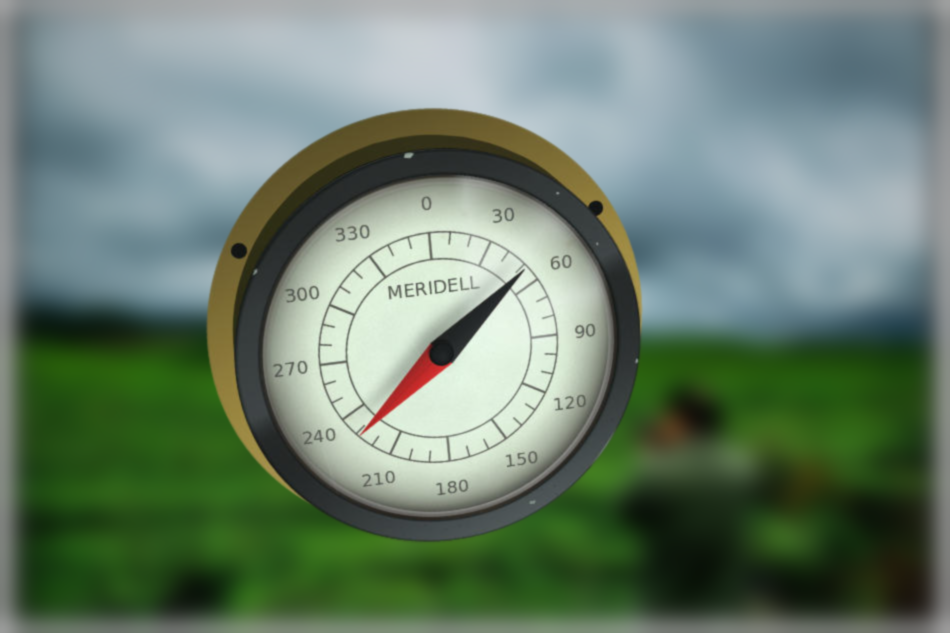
230 °
